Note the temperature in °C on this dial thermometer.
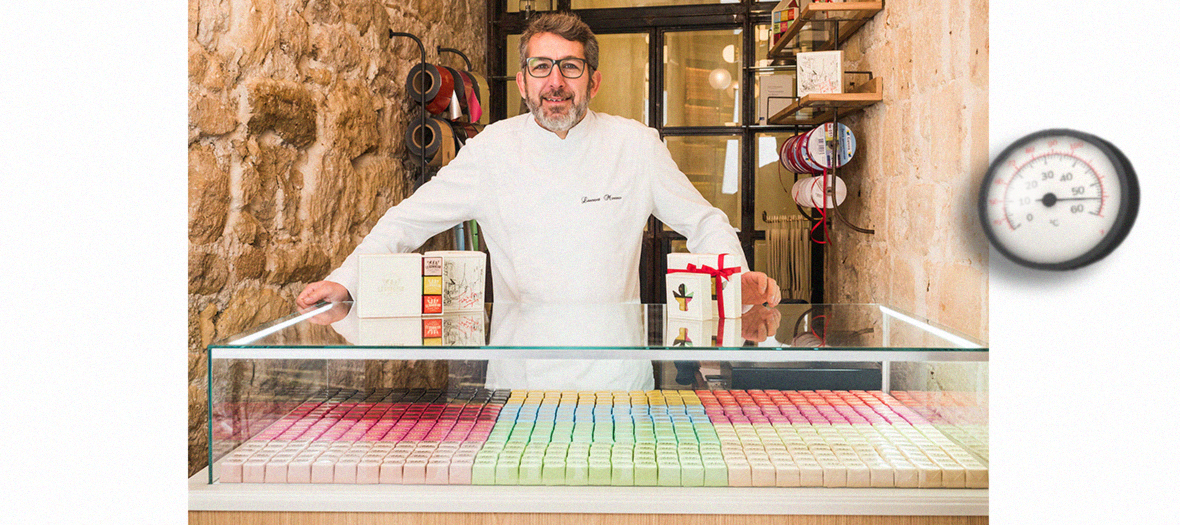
55 °C
